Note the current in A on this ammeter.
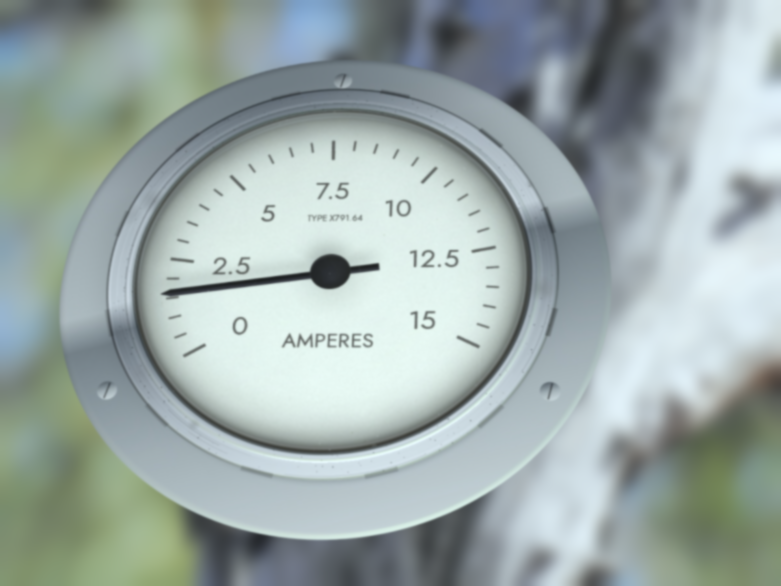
1.5 A
